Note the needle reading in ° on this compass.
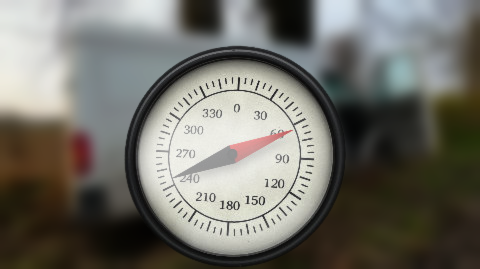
65 °
